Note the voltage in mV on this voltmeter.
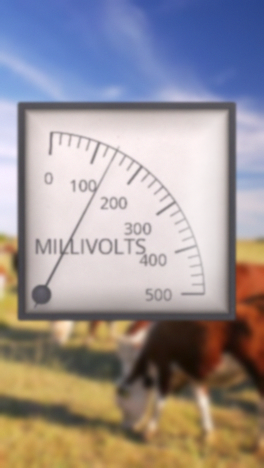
140 mV
